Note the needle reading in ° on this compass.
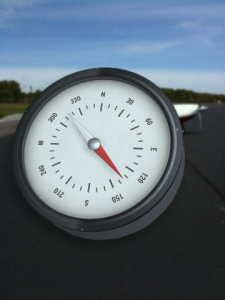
135 °
